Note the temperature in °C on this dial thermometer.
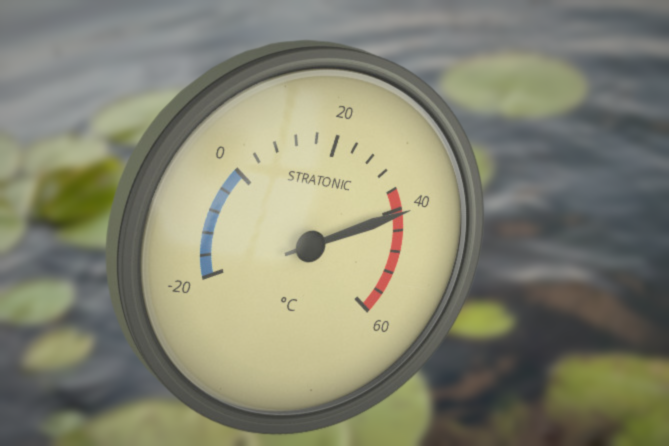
40 °C
